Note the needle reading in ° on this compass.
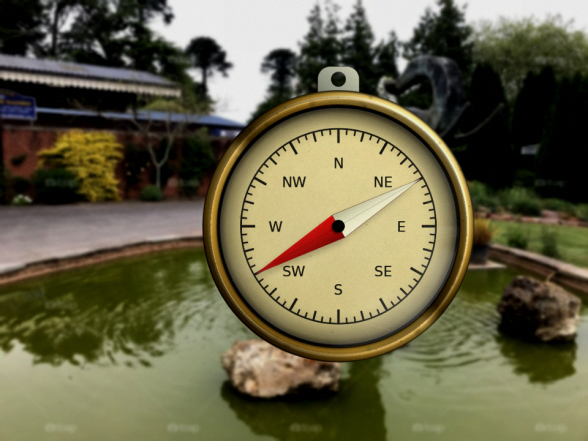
240 °
